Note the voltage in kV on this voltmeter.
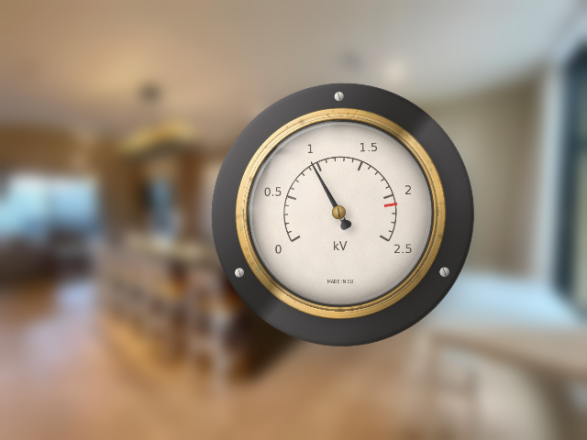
0.95 kV
